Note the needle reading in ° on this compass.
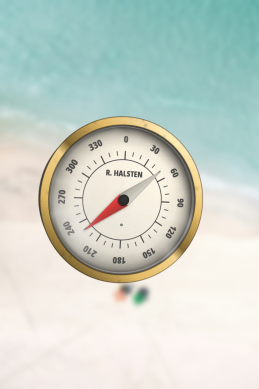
230 °
